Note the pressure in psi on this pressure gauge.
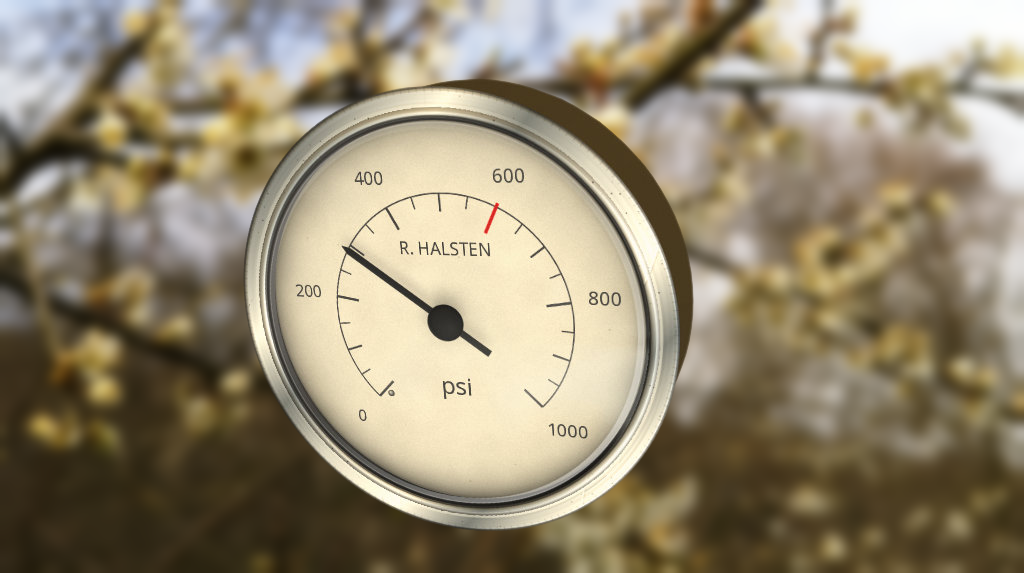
300 psi
